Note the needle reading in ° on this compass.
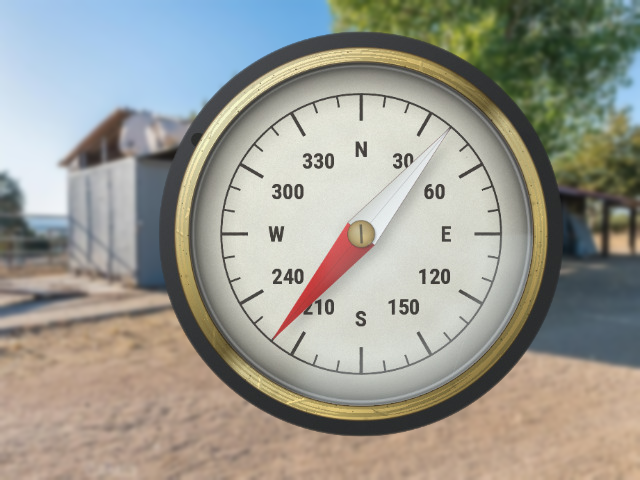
220 °
